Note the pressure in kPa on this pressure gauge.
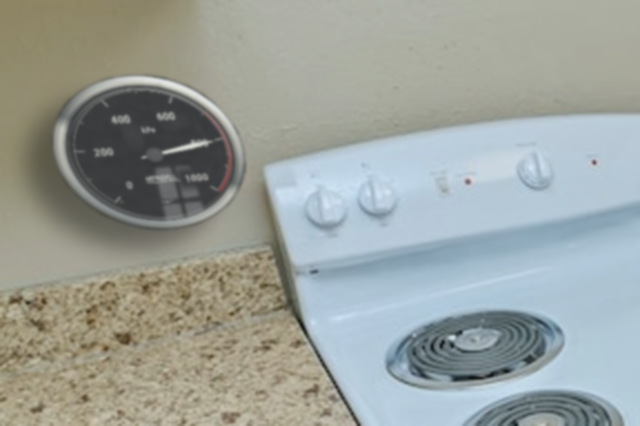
800 kPa
